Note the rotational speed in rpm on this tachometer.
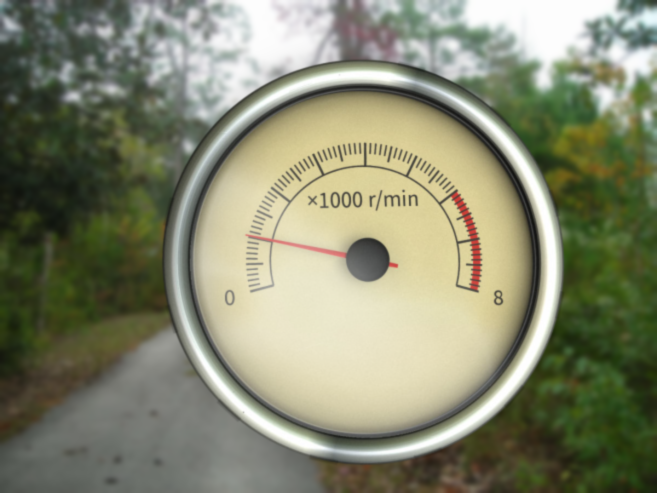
1000 rpm
